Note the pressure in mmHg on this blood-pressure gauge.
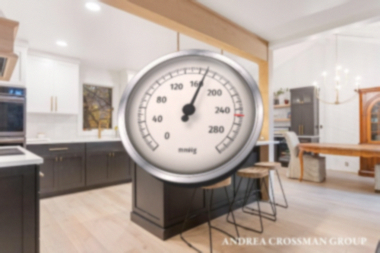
170 mmHg
